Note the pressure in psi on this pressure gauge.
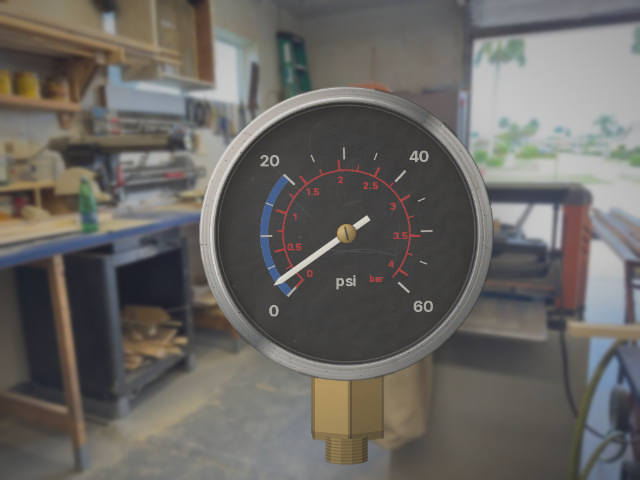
2.5 psi
